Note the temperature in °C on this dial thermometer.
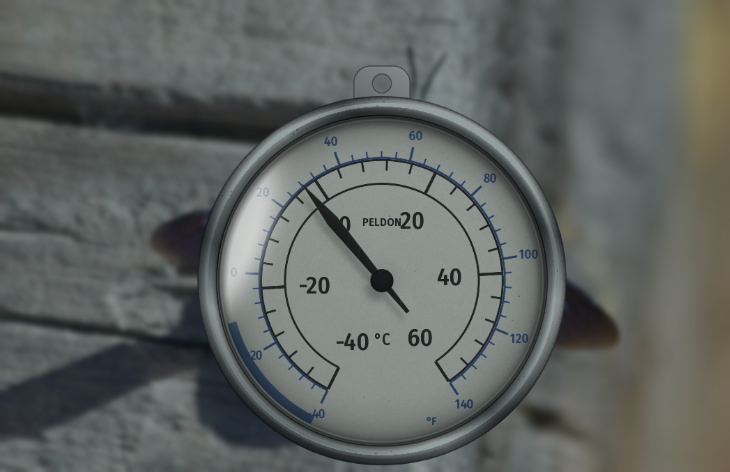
-2 °C
